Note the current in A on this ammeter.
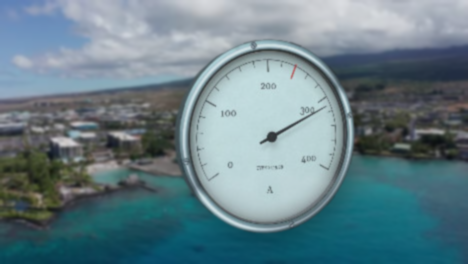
310 A
